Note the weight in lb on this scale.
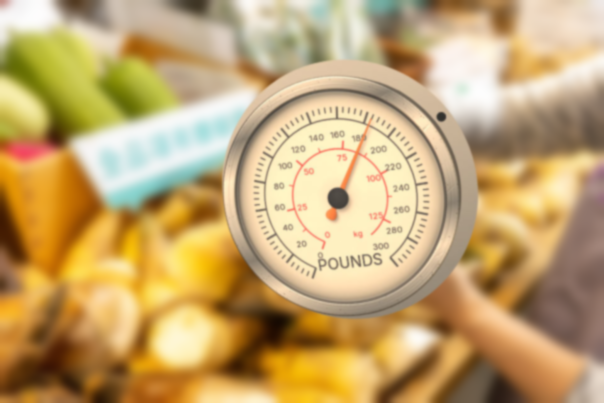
184 lb
